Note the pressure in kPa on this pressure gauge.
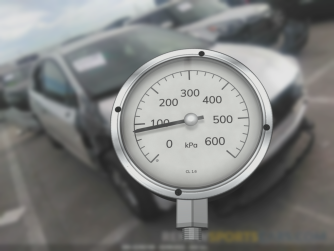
80 kPa
